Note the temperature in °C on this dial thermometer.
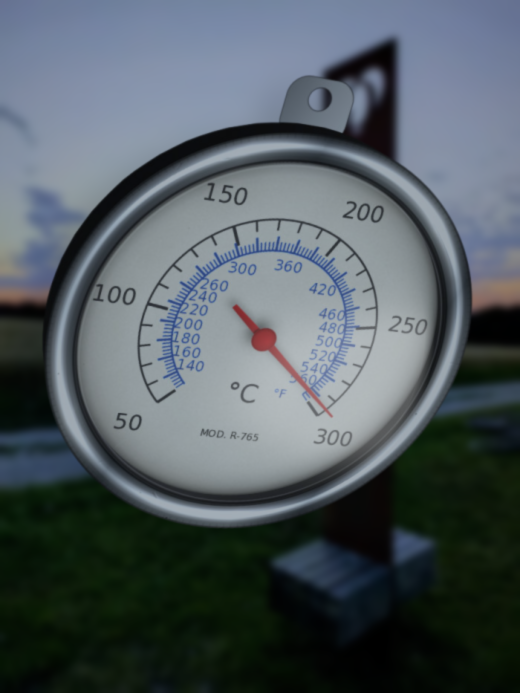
295 °C
